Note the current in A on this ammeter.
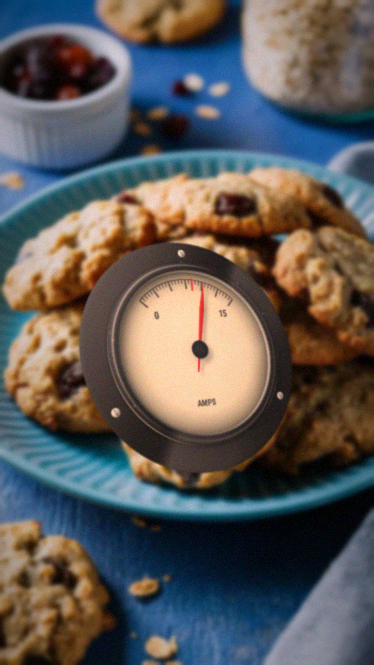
10 A
